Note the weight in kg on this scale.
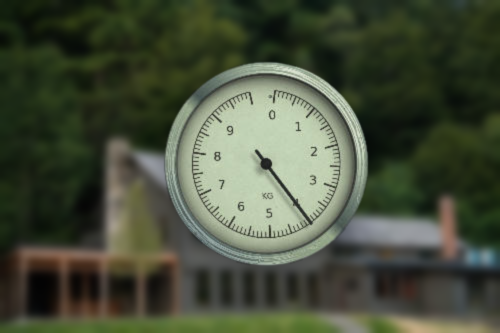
4 kg
